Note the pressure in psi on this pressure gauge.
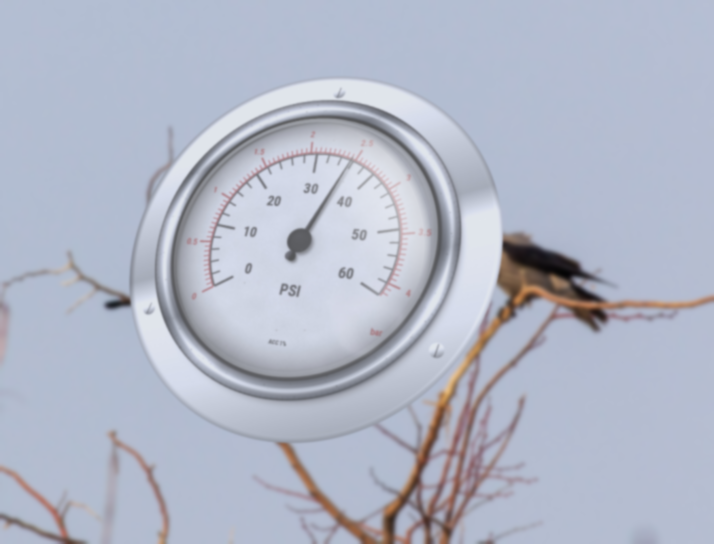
36 psi
